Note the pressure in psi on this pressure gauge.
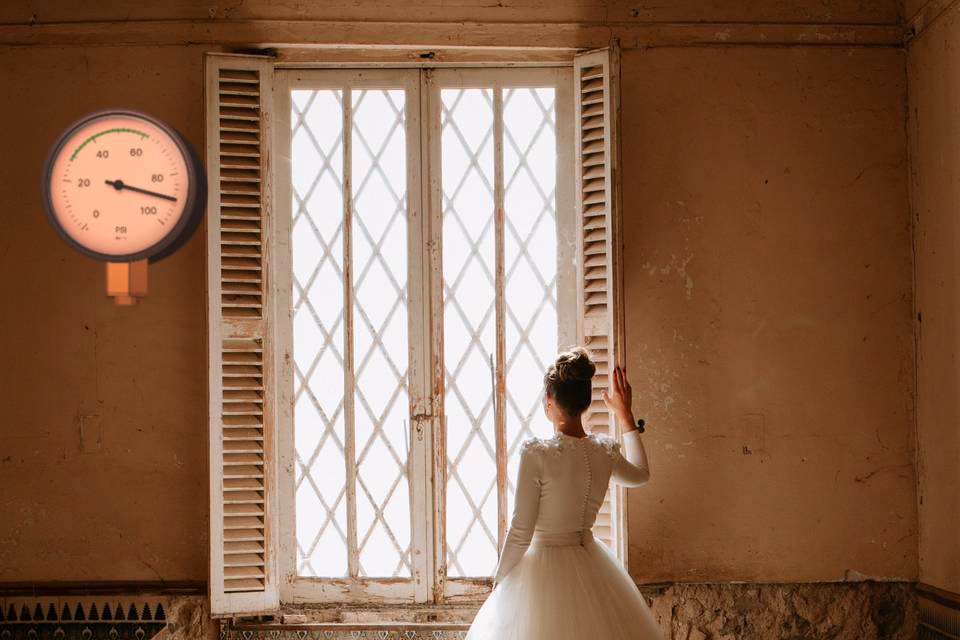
90 psi
